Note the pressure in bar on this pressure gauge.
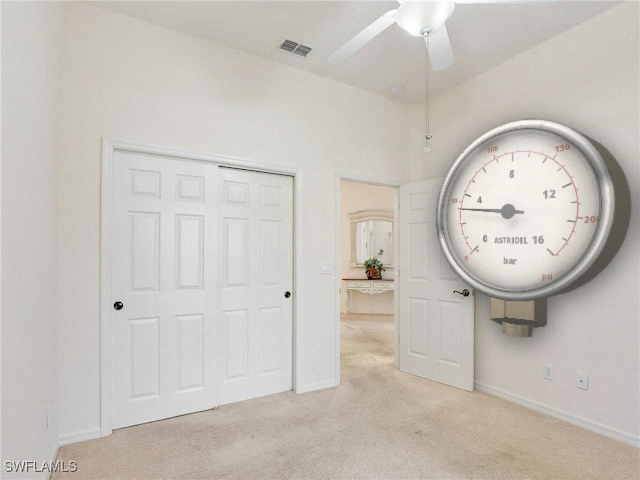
3 bar
